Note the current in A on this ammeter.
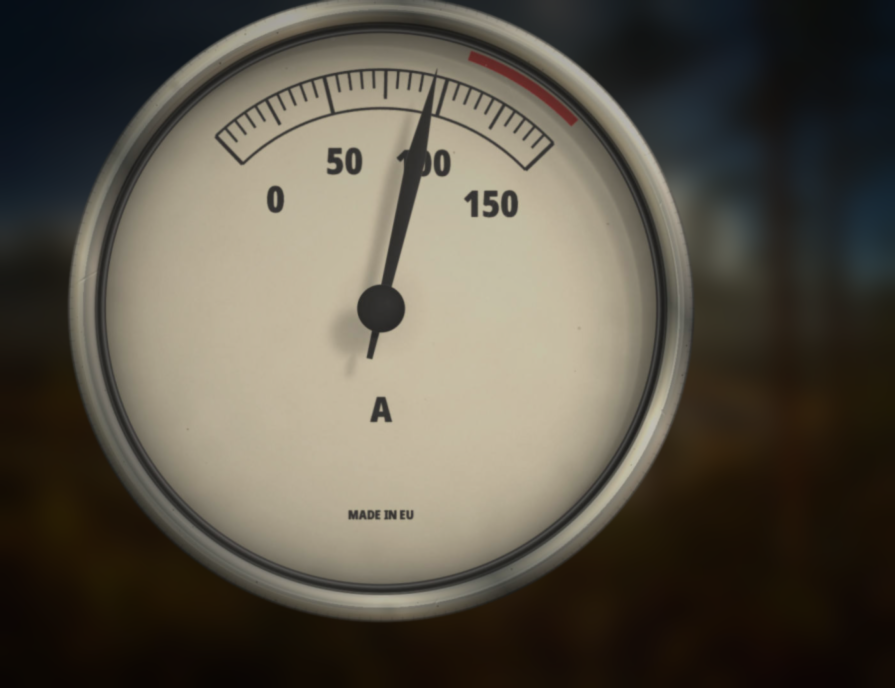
95 A
